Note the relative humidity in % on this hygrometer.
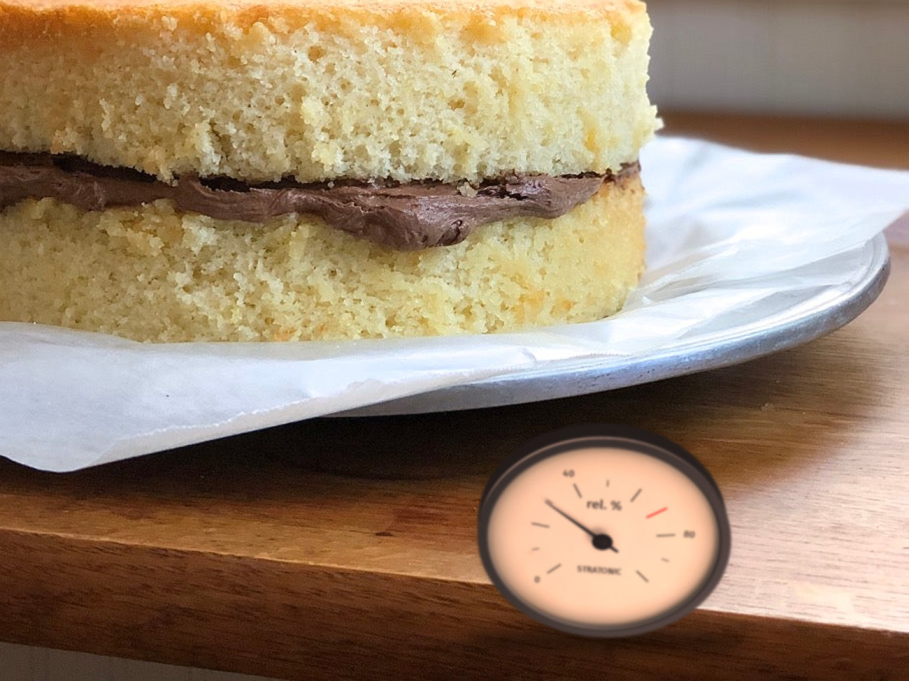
30 %
